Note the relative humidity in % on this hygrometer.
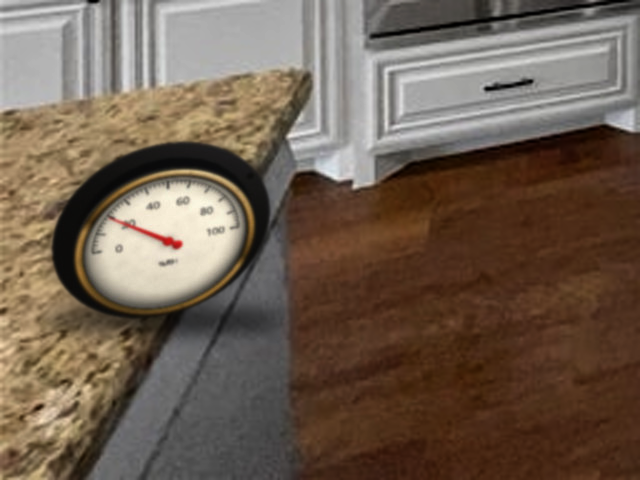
20 %
